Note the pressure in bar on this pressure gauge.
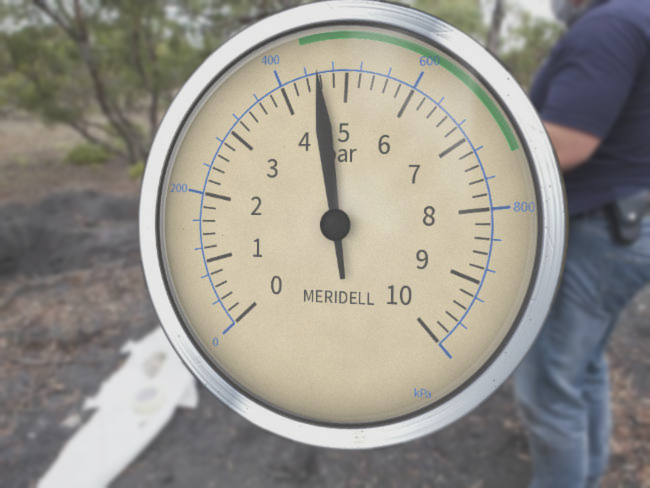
4.6 bar
